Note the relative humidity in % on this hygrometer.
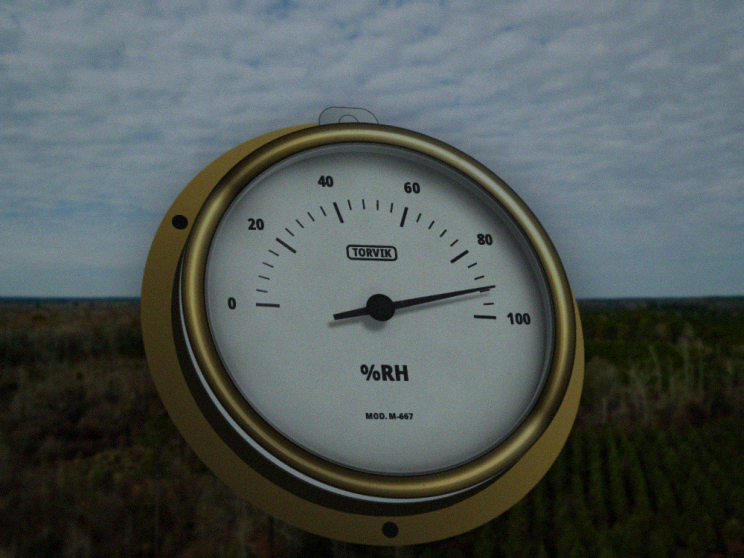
92 %
